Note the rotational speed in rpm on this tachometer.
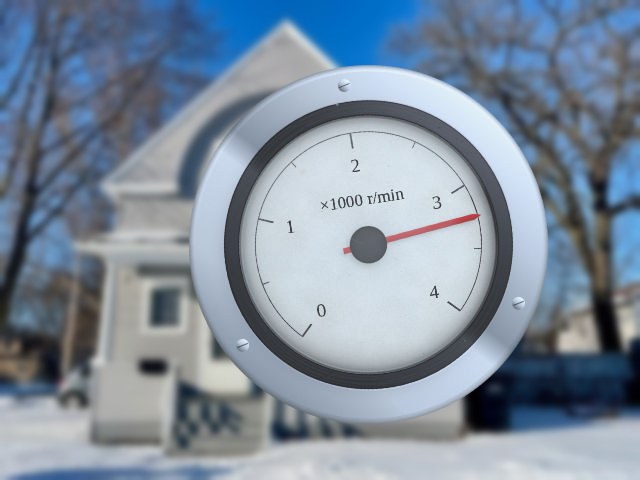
3250 rpm
